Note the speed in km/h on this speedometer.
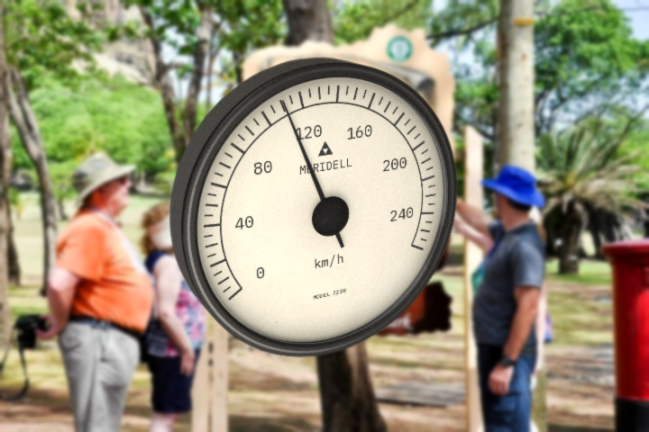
110 km/h
